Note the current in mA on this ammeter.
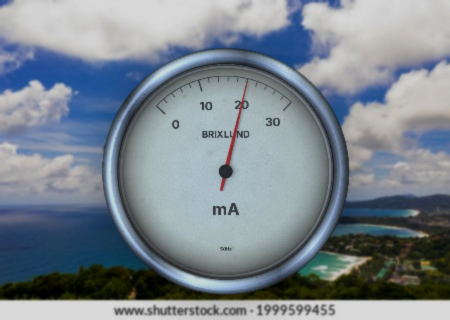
20 mA
